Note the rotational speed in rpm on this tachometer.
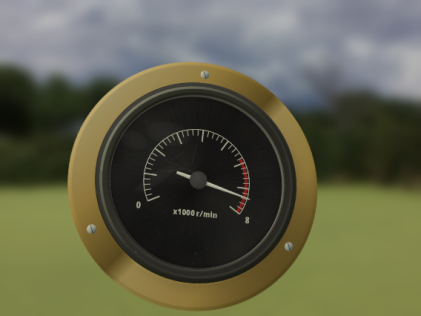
7400 rpm
